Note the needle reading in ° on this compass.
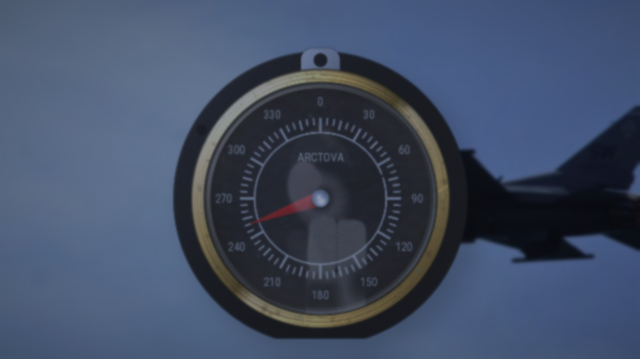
250 °
